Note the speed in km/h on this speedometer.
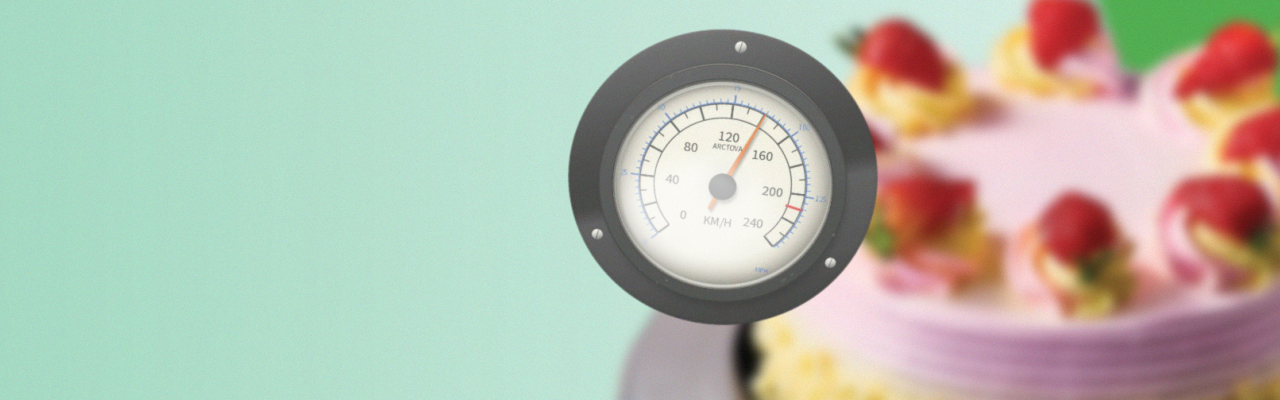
140 km/h
